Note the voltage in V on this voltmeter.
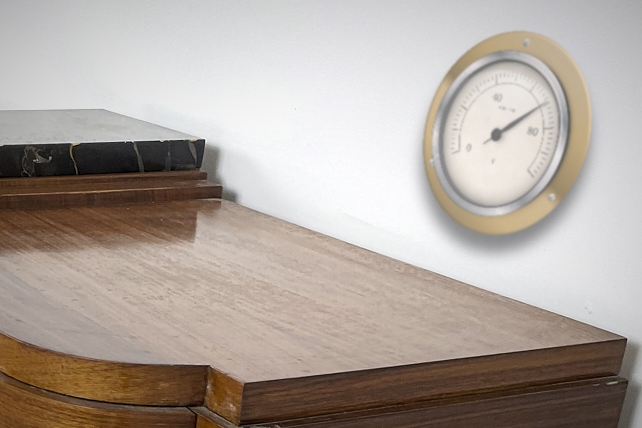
70 V
